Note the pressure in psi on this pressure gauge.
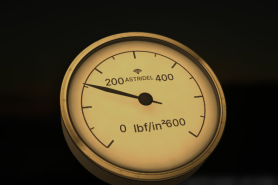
150 psi
